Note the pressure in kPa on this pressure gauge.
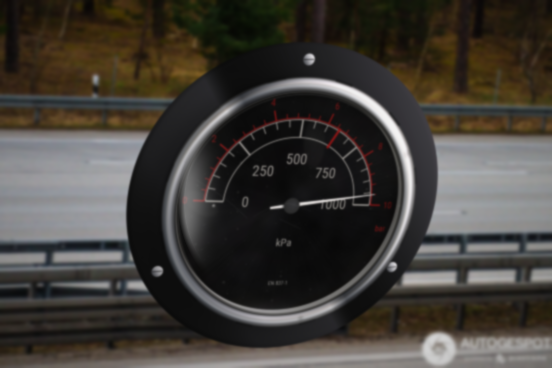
950 kPa
